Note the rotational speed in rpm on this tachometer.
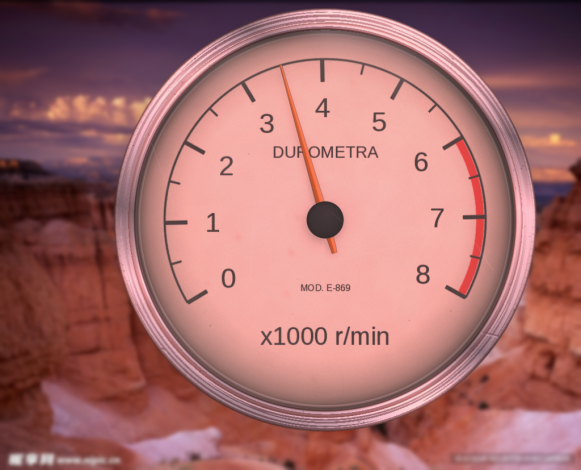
3500 rpm
